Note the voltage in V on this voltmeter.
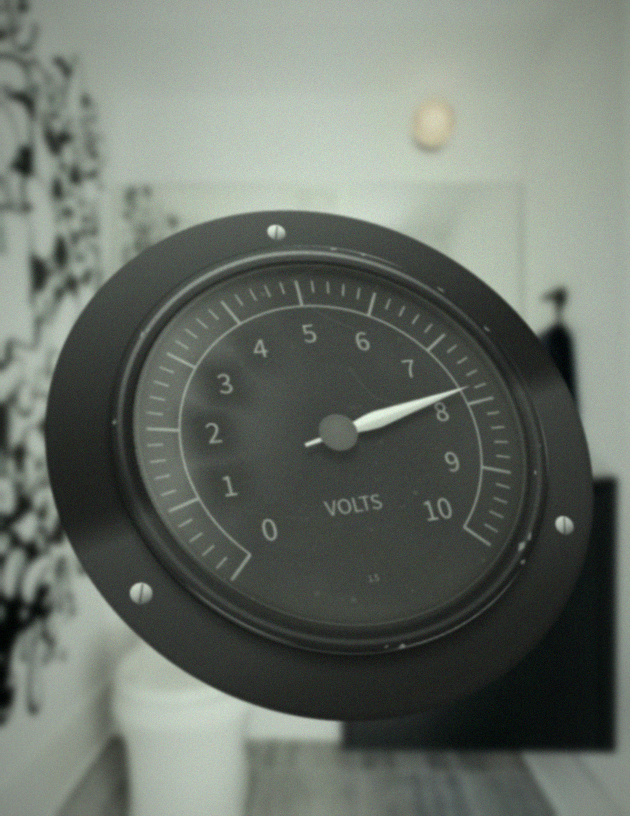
7.8 V
